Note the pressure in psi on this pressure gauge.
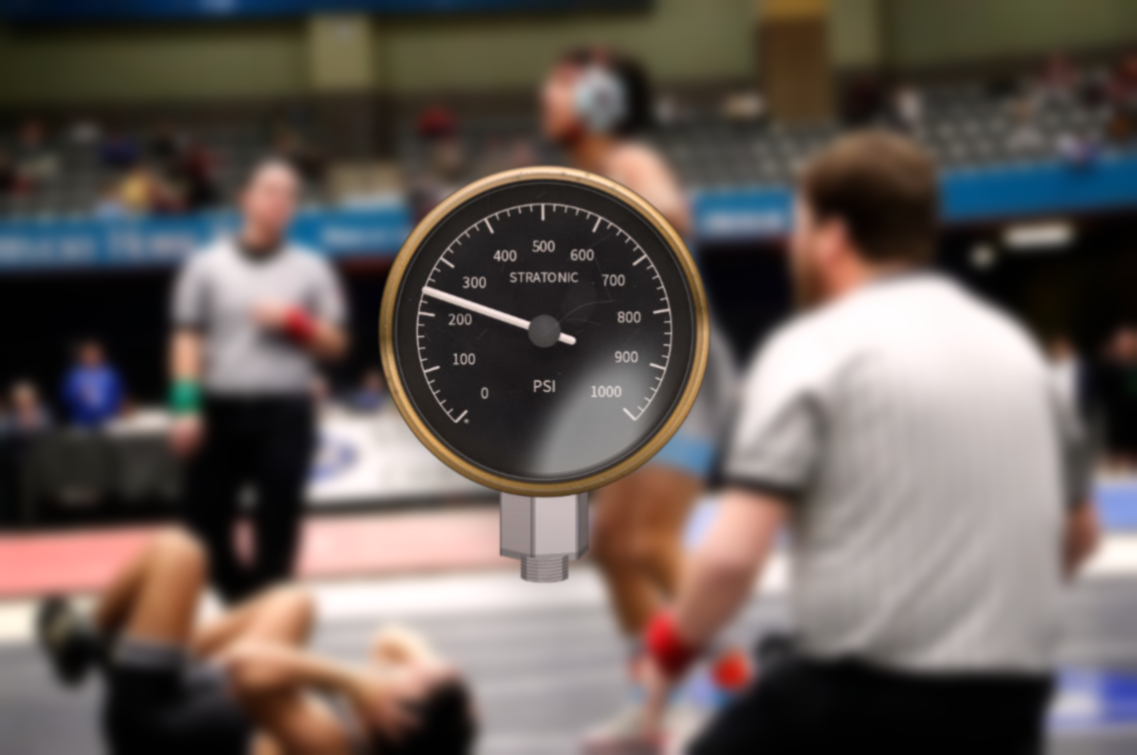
240 psi
